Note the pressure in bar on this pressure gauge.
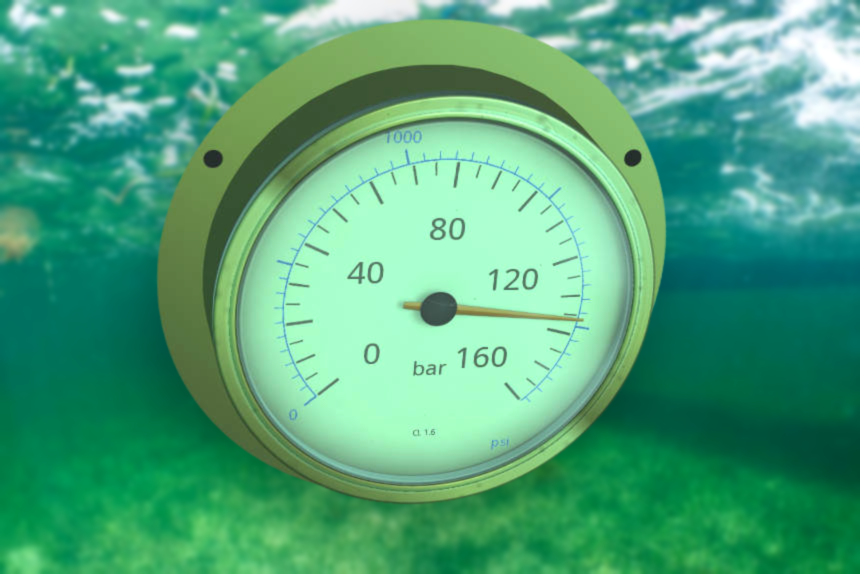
135 bar
